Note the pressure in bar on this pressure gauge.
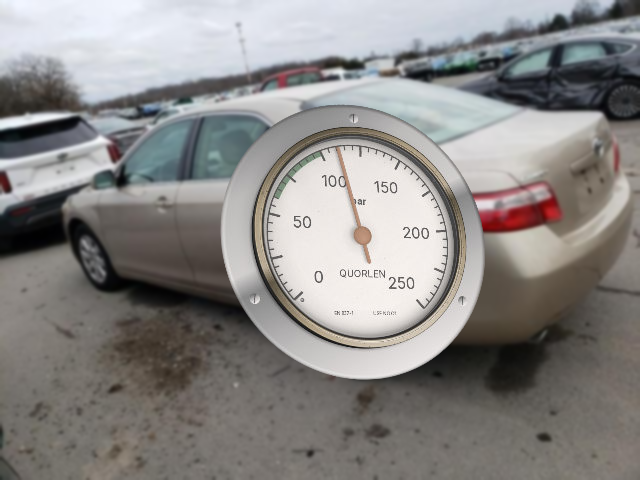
110 bar
